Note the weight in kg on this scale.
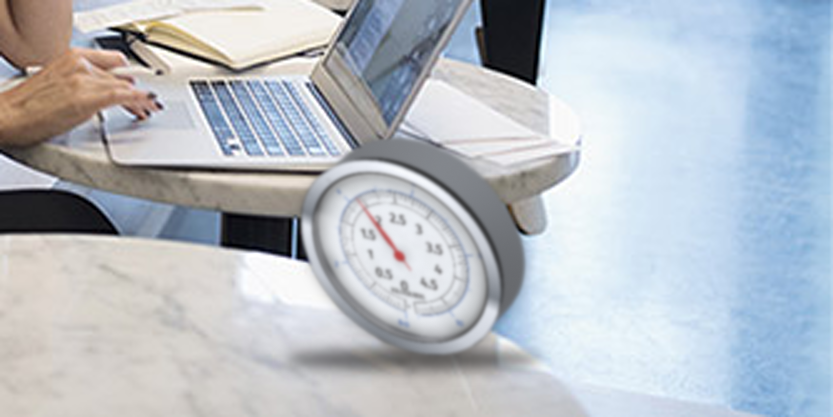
2 kg
